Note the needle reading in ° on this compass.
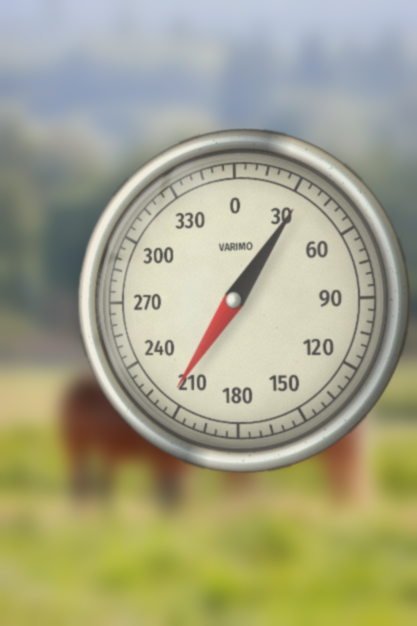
215 °
